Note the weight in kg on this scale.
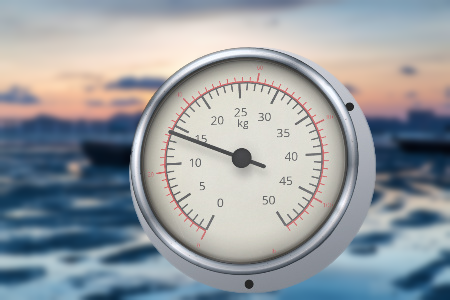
14 kg
